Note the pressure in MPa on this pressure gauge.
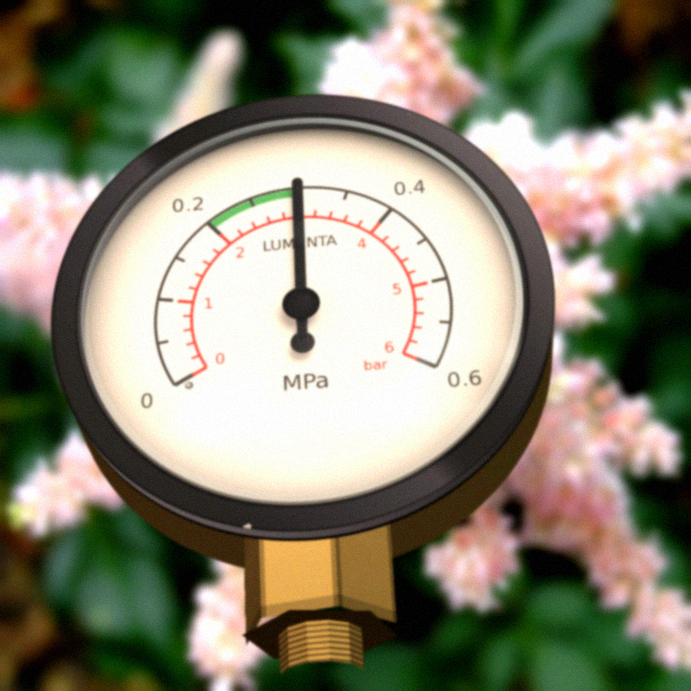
0.3 MPa
